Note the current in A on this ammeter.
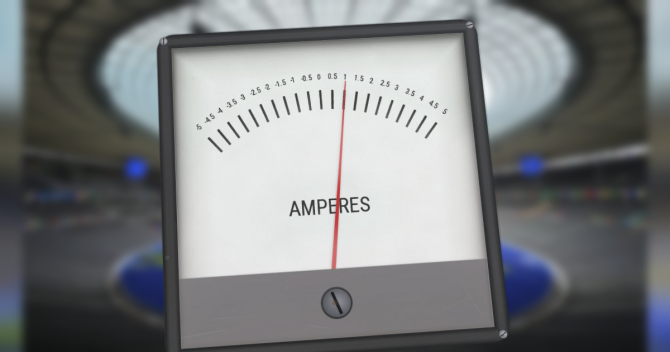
1 A
